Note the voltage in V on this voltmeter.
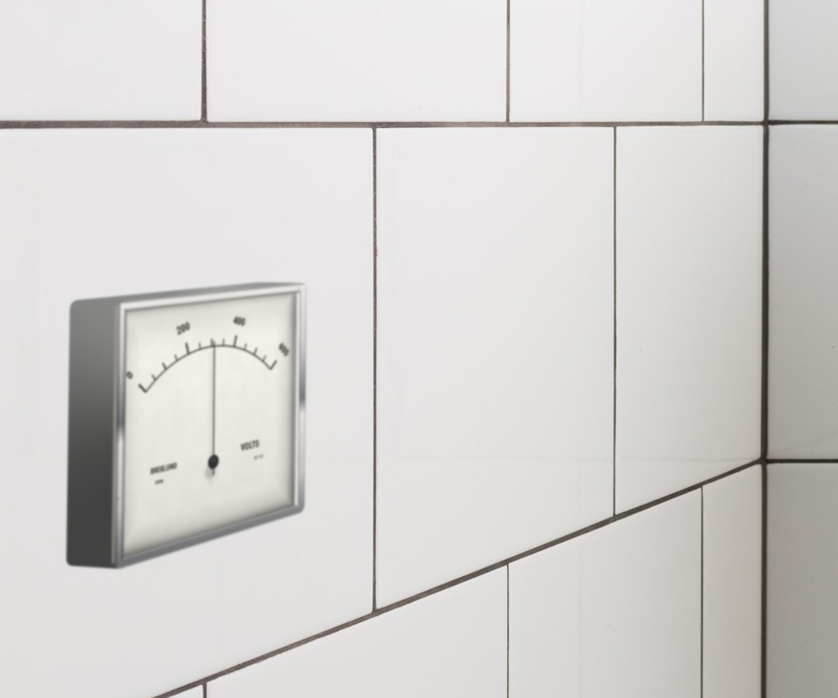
300 V
